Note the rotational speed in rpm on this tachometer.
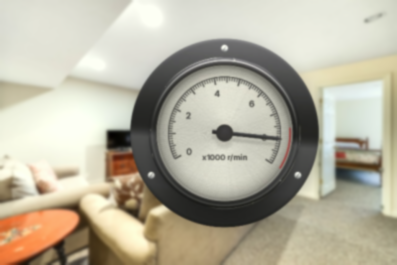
8000 rpm
